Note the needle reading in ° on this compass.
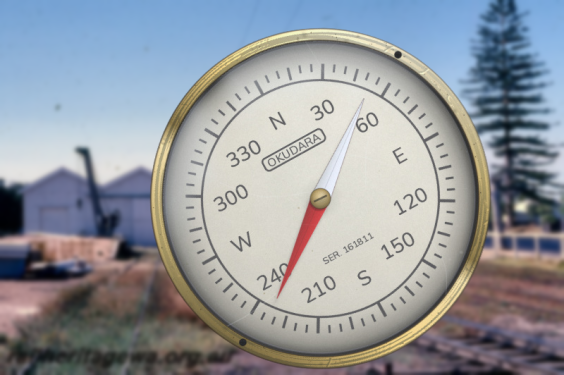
232.5 °
